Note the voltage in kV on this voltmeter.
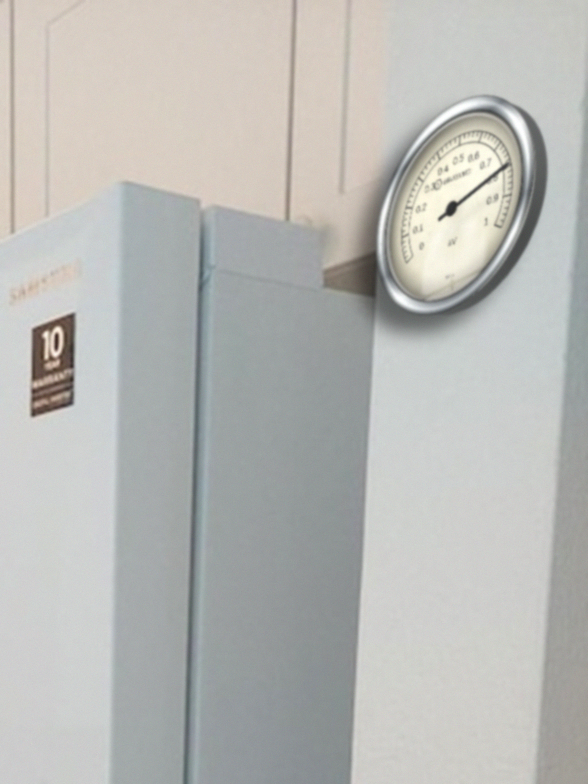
0.8 kV
